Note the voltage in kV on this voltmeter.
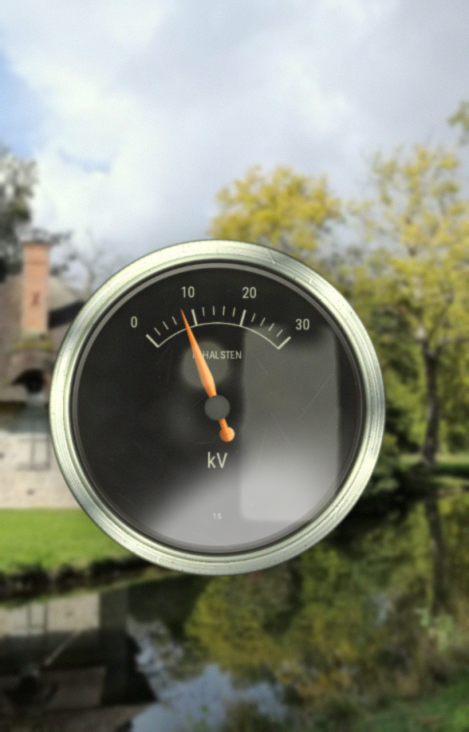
8 kV
